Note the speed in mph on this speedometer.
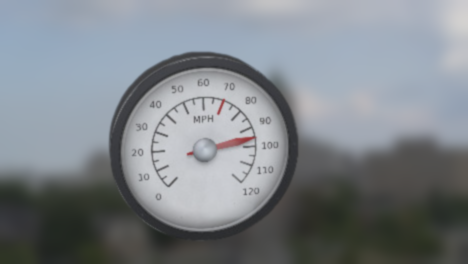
95 mph
